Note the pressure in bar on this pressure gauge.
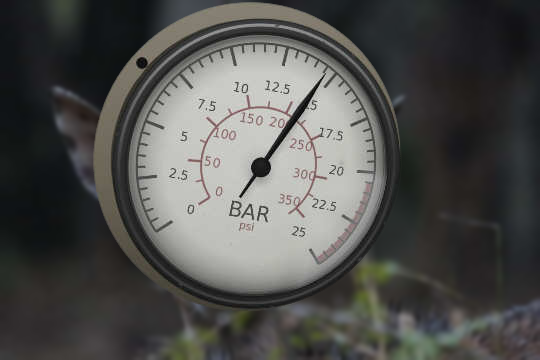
14.5 bar
